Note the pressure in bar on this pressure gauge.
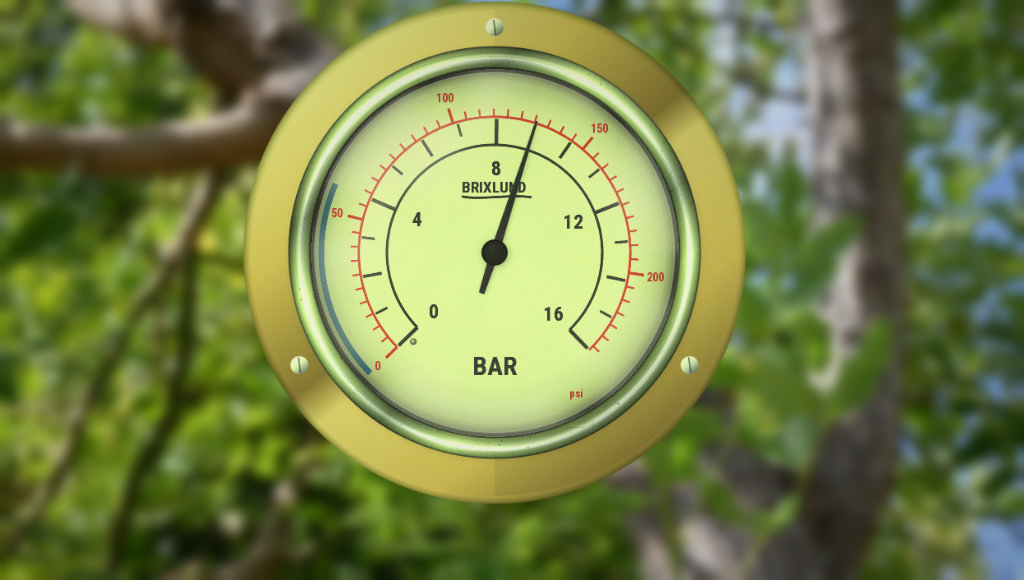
9 bar
